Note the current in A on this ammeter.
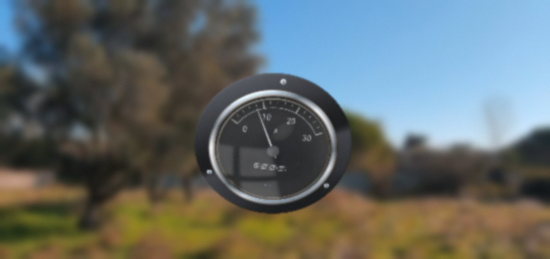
8 A
